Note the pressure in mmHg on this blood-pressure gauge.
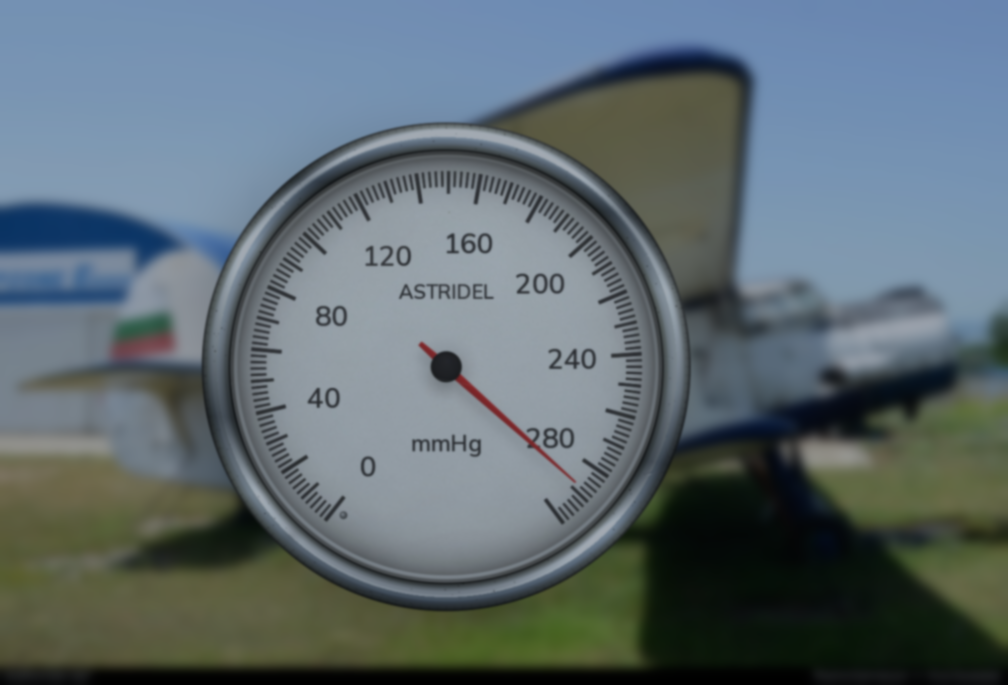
288 mmHg
